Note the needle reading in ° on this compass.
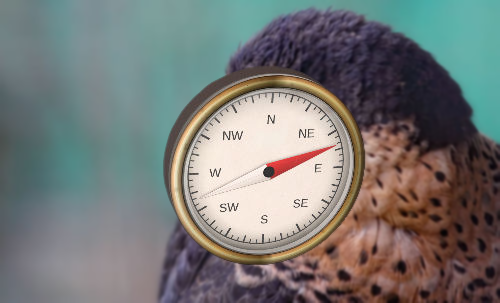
70 °
